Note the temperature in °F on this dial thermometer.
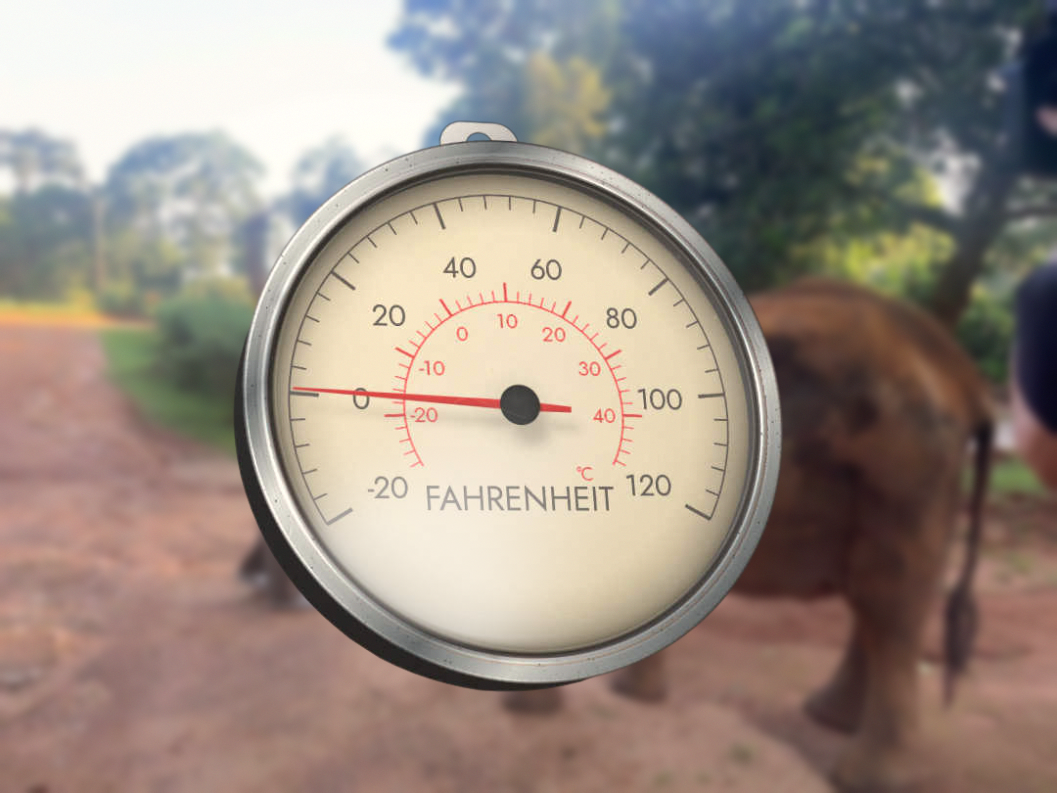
0 °F
